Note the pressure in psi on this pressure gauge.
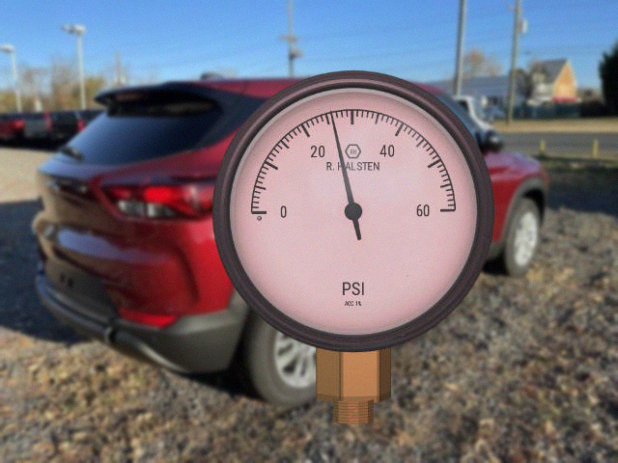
26 psi
